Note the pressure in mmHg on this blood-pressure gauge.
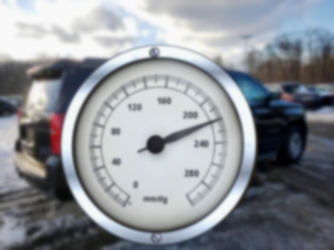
220 mmHg
